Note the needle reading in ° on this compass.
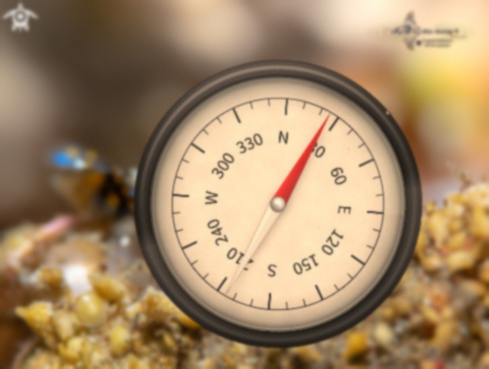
25 °
